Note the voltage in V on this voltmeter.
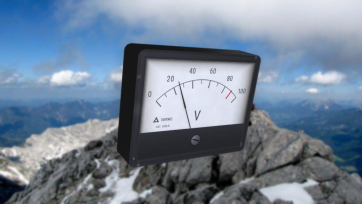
25 V
